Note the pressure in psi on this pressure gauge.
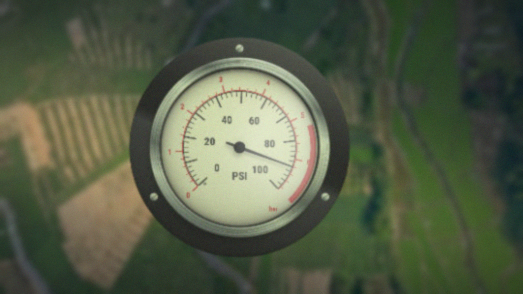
90 psi
